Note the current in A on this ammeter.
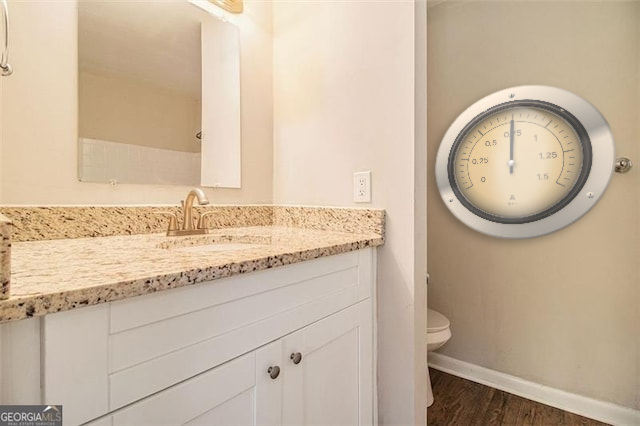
0.75 A
